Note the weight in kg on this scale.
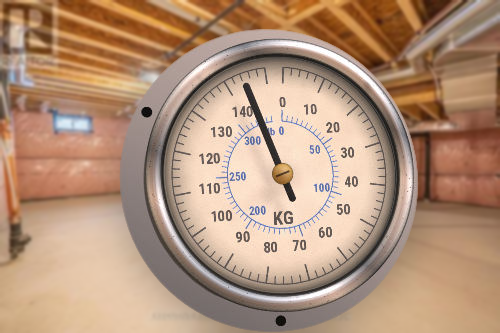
144 kg
